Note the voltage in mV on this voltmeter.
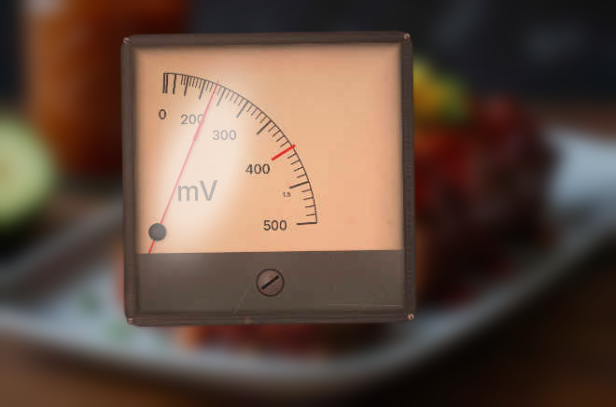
230 mV
